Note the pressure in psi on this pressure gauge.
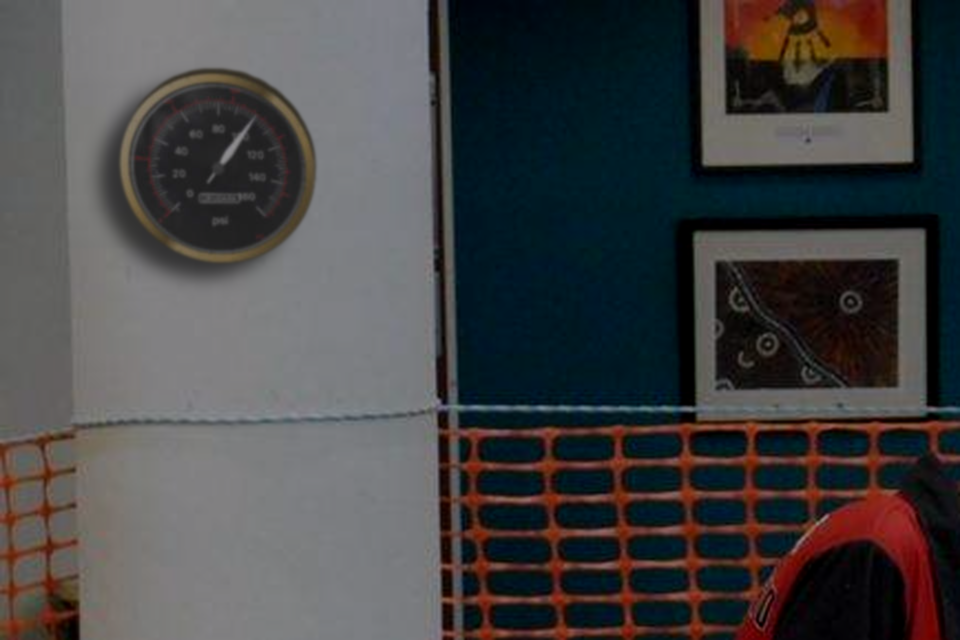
100 psi
